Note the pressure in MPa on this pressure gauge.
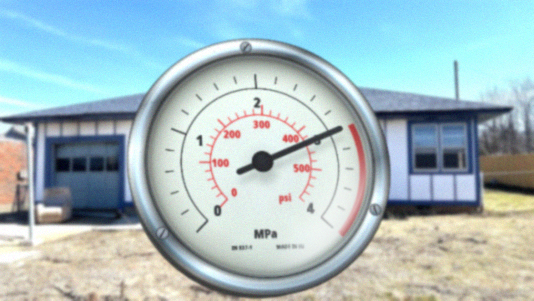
3 MPa
